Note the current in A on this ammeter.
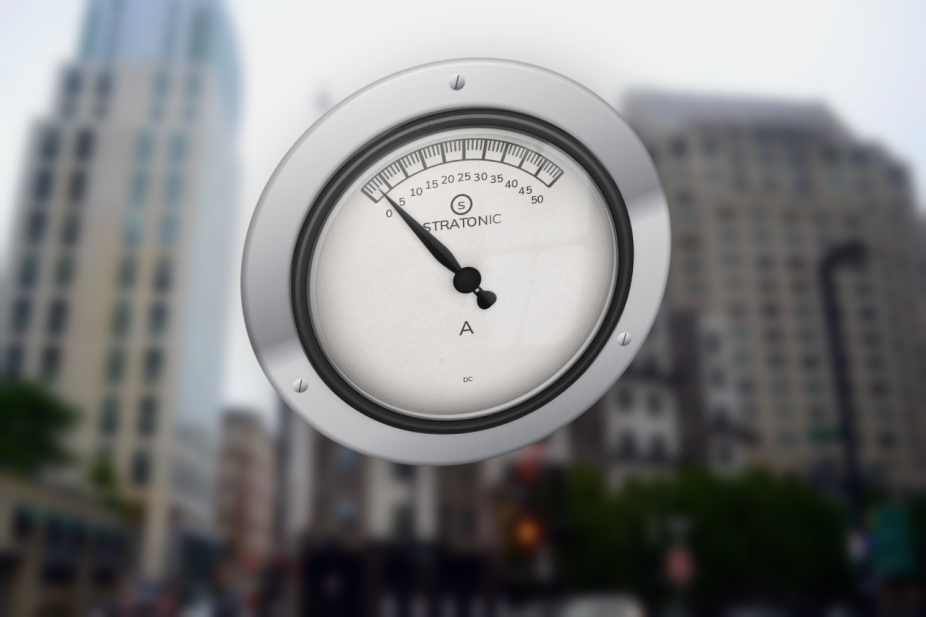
3 A
